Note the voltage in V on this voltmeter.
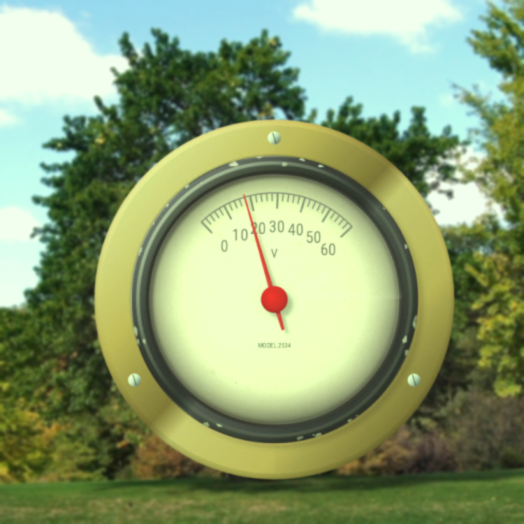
18 V
